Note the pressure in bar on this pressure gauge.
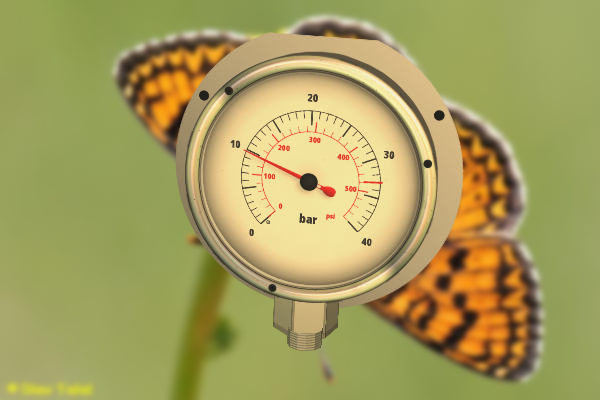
10 bar
